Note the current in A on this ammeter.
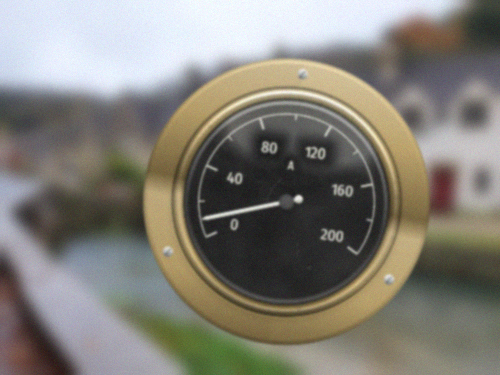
10 A
